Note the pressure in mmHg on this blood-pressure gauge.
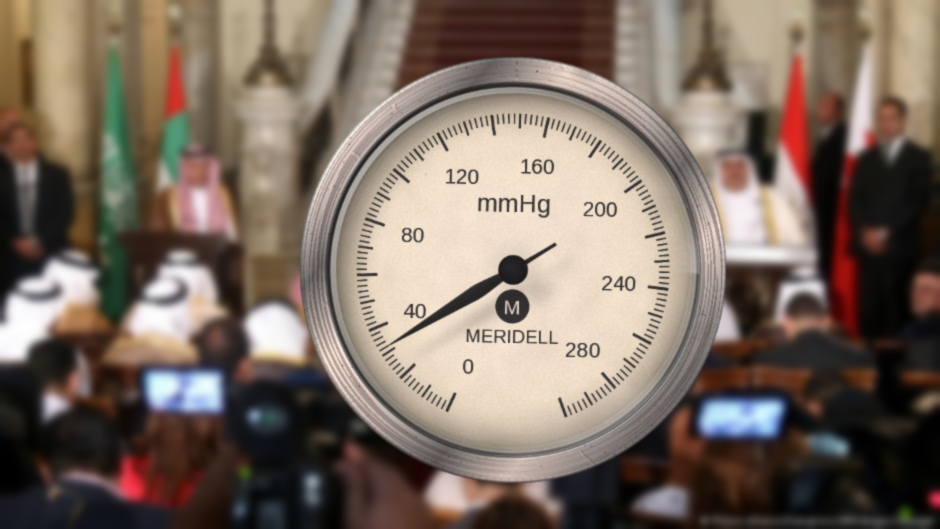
32 mmHg
